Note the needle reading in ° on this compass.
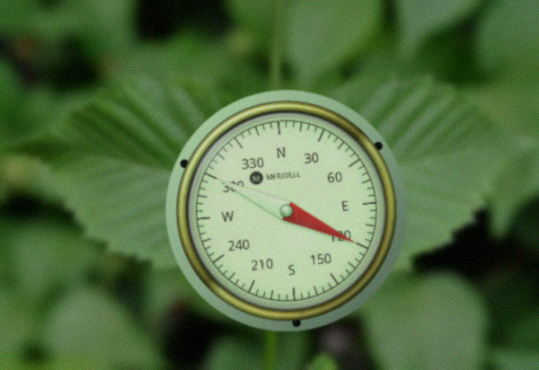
120 °
